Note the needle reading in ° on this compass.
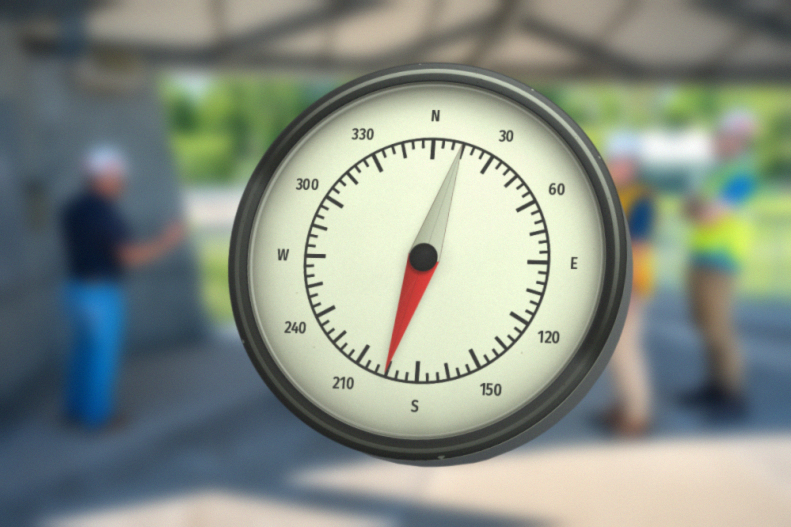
195 °
